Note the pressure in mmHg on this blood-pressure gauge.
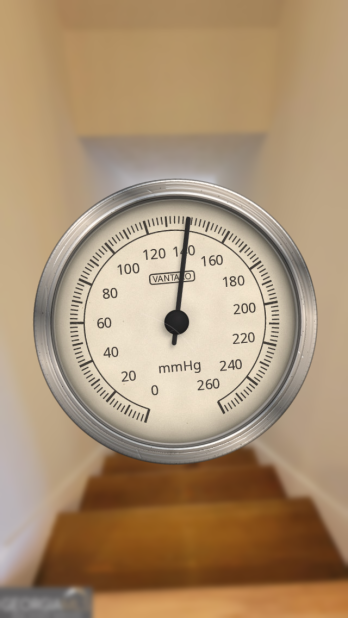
140 mmHg
